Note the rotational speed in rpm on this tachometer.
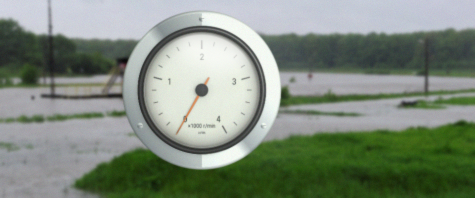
0 rpm
